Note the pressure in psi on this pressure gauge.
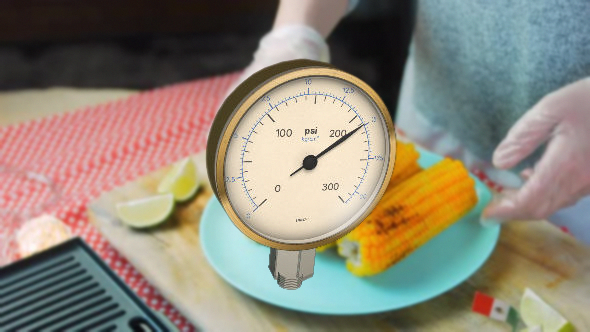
210 psi
